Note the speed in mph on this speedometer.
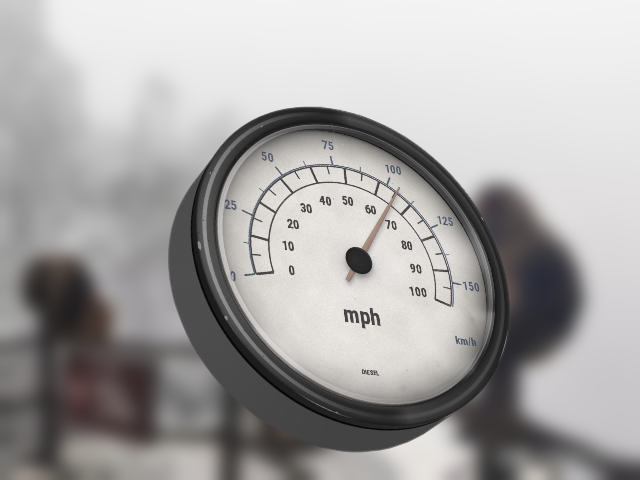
65 mph
